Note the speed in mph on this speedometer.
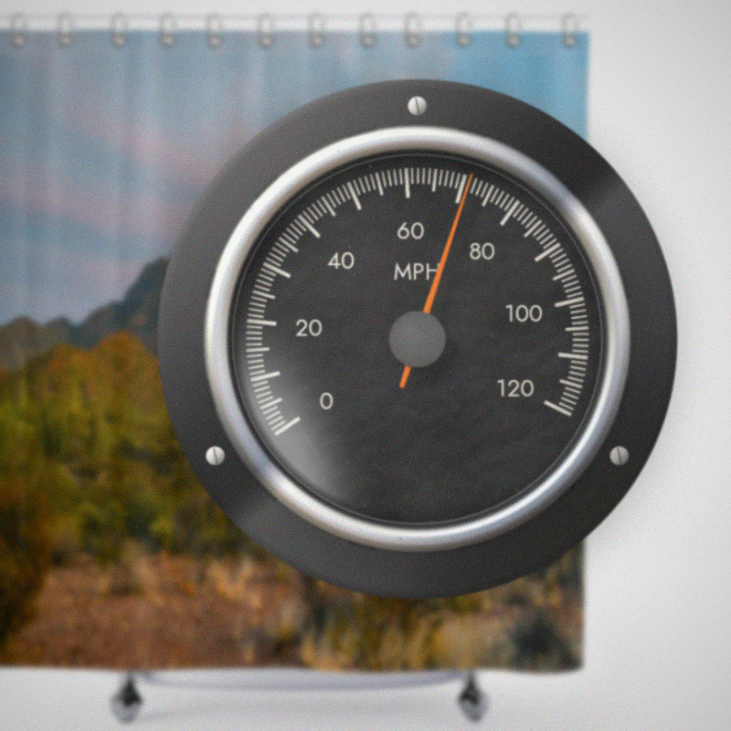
71 mph
